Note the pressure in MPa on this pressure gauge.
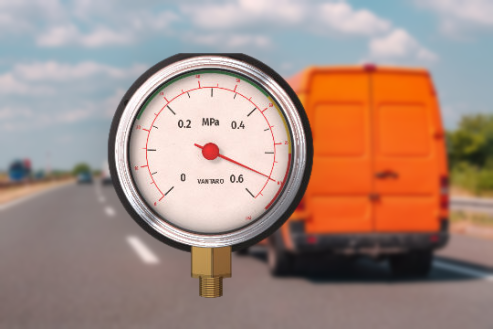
0.55 MPa
